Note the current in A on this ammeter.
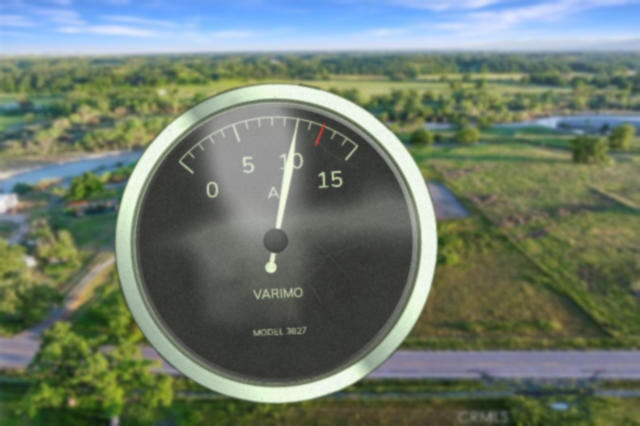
10 A
